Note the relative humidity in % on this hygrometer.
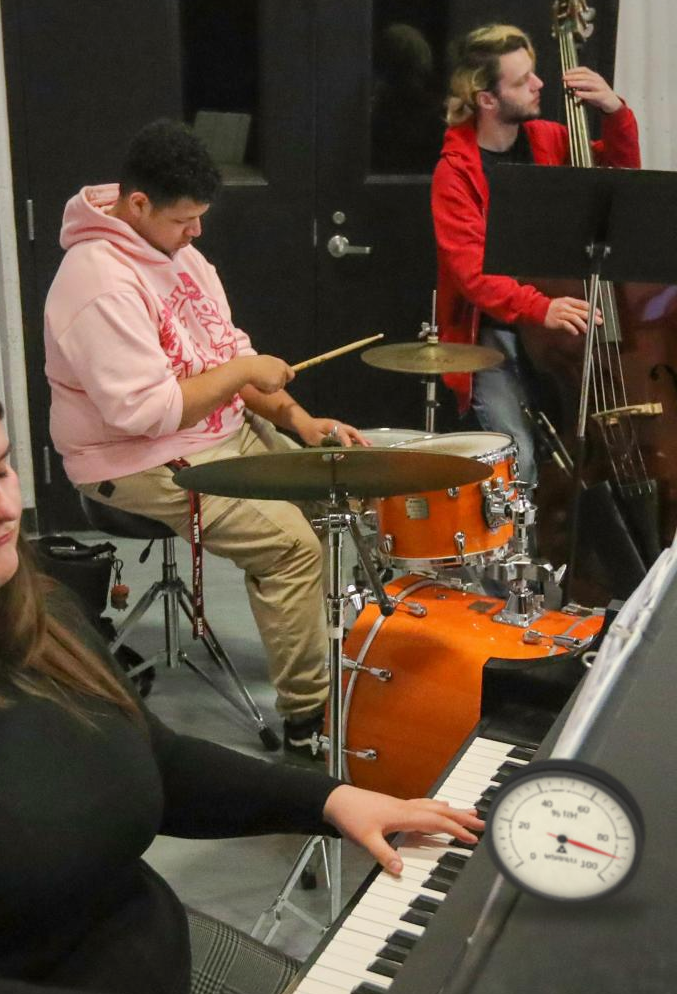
88 %
